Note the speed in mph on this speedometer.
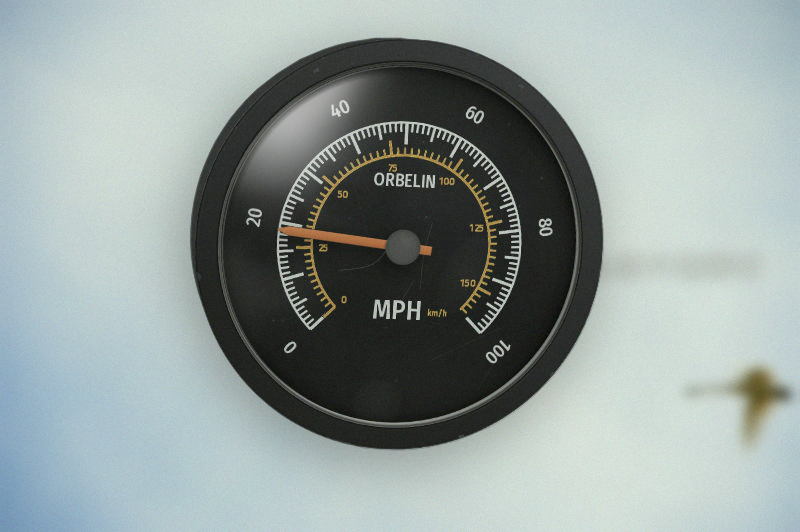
19 mph
